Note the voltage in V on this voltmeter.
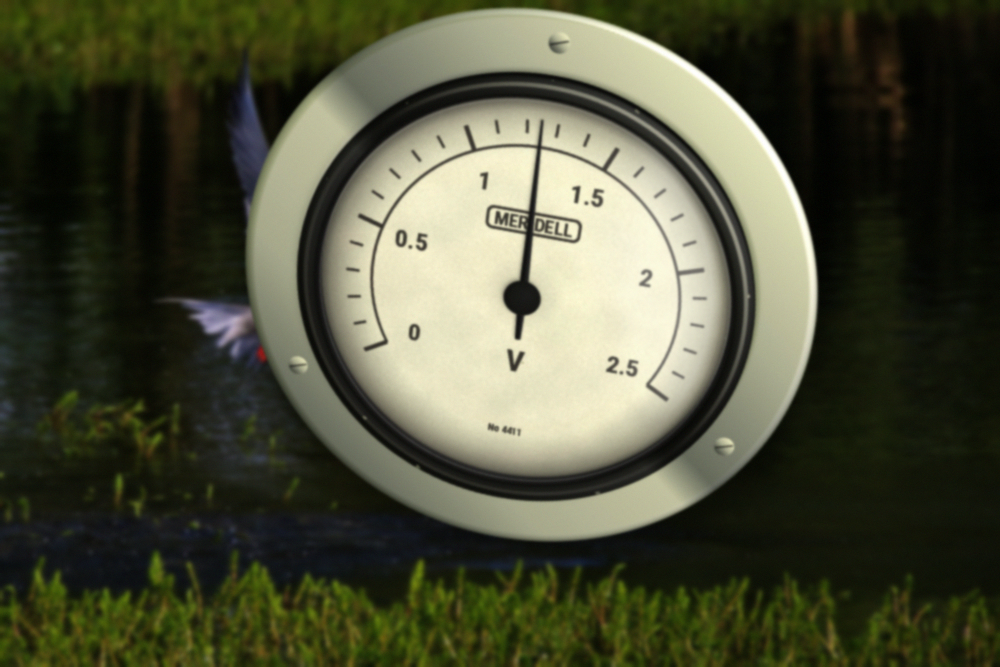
1.25 V
